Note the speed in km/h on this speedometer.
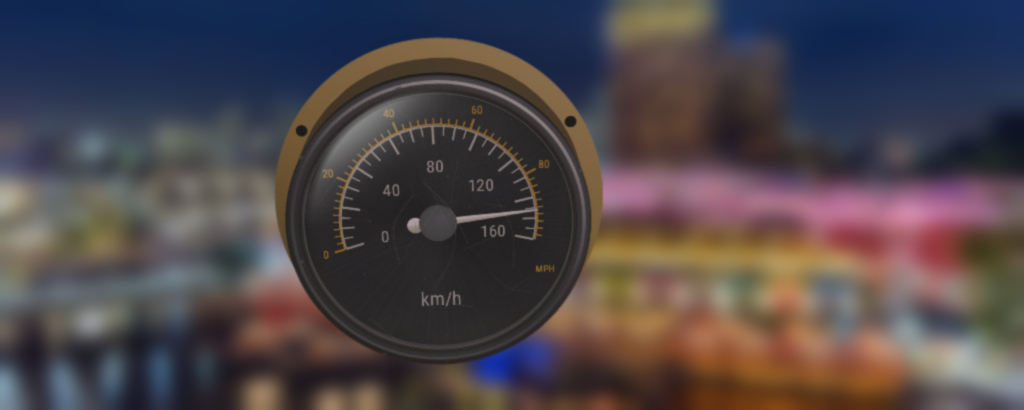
145 km/h
